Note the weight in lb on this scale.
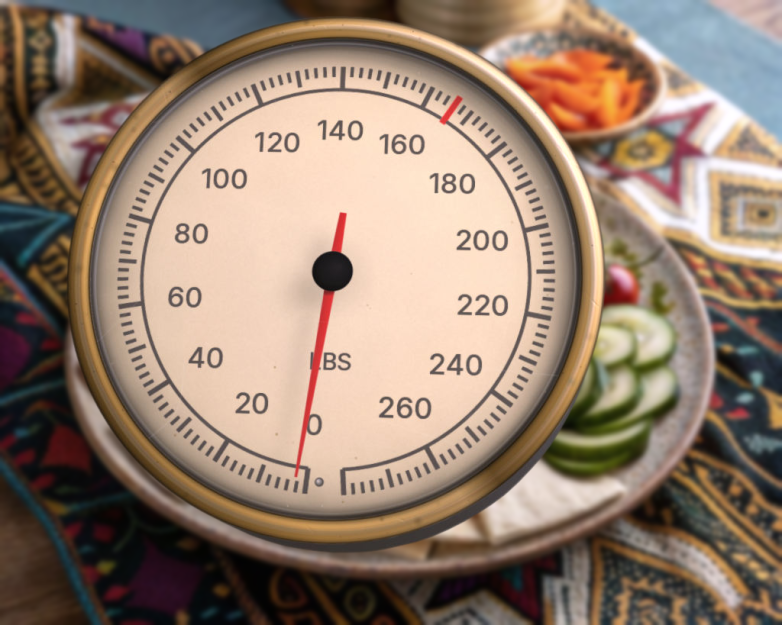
2 lb
